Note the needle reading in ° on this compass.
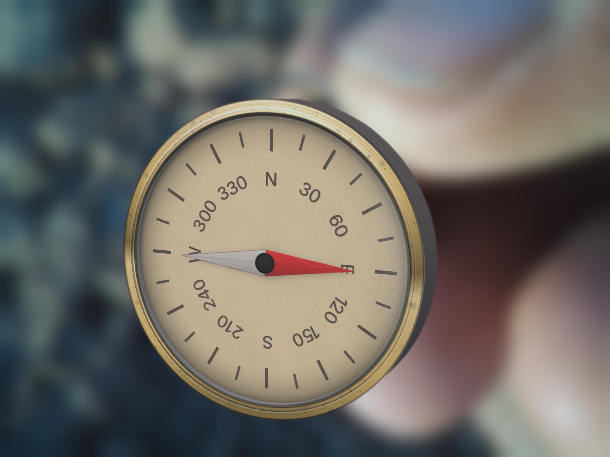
90 °
